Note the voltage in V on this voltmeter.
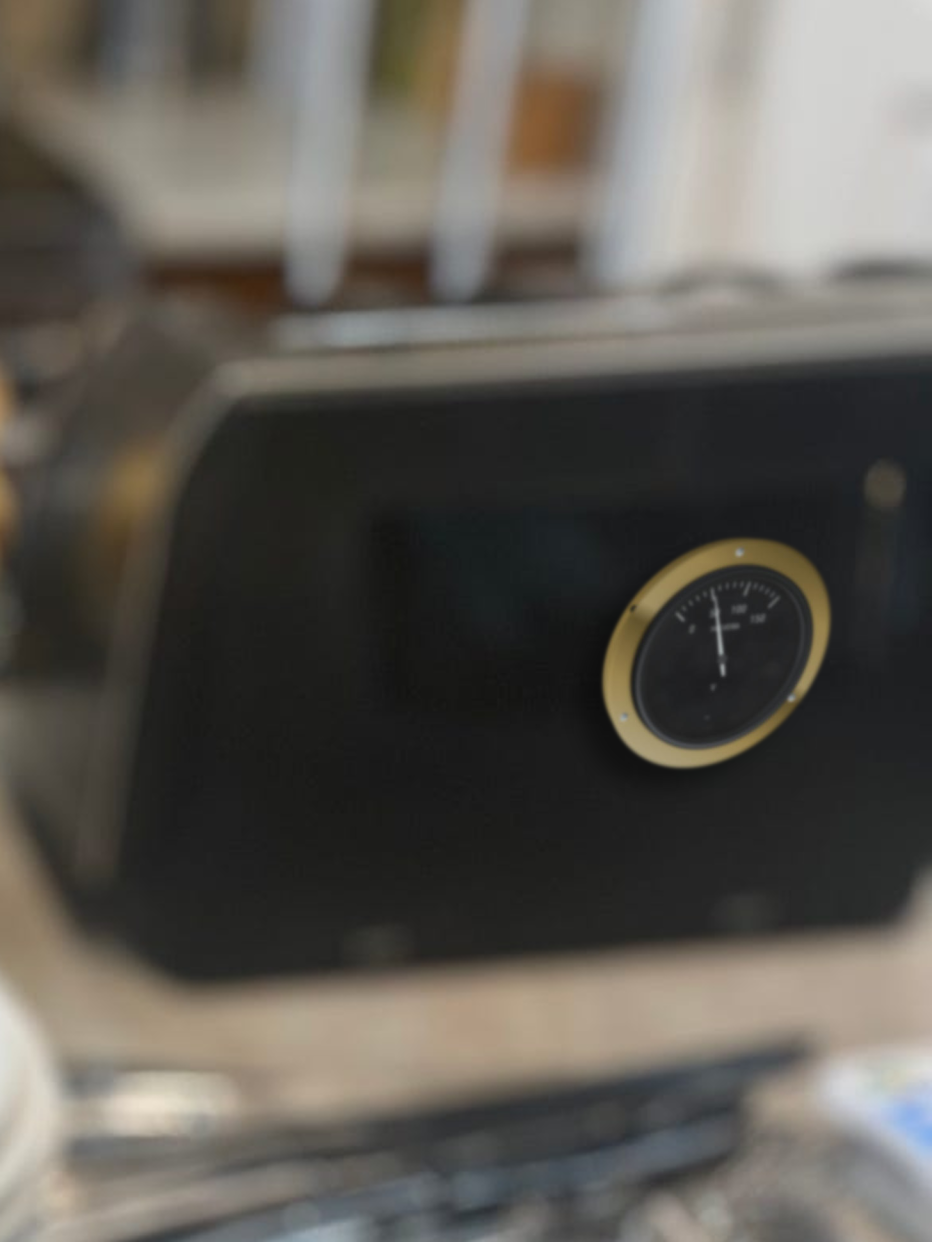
50 V
